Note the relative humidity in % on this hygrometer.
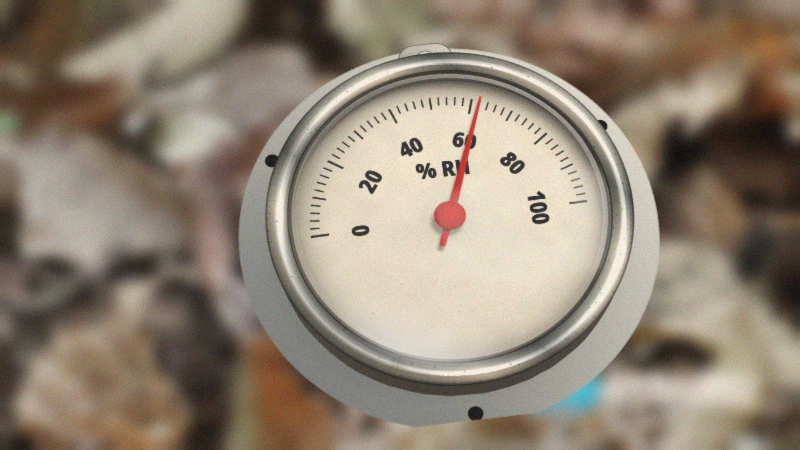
62 %
